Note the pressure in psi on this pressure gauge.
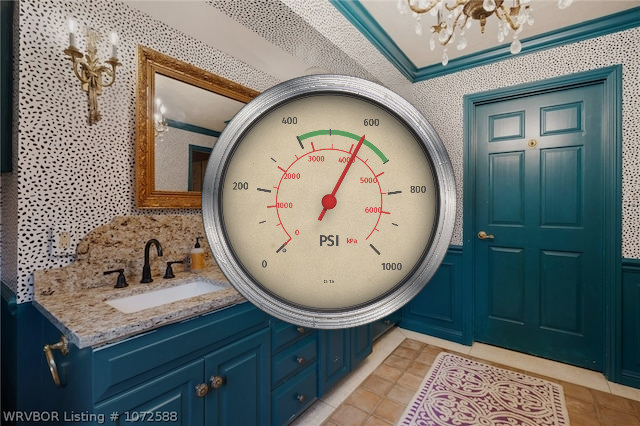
600 psi
